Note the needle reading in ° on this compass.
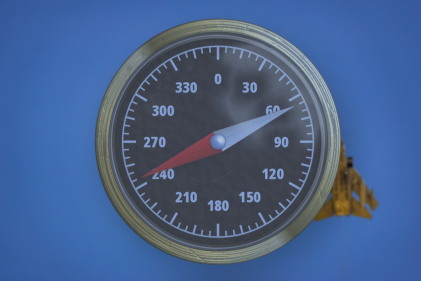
245 °
